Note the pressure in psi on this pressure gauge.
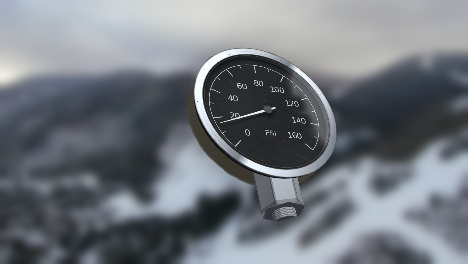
15 psi
